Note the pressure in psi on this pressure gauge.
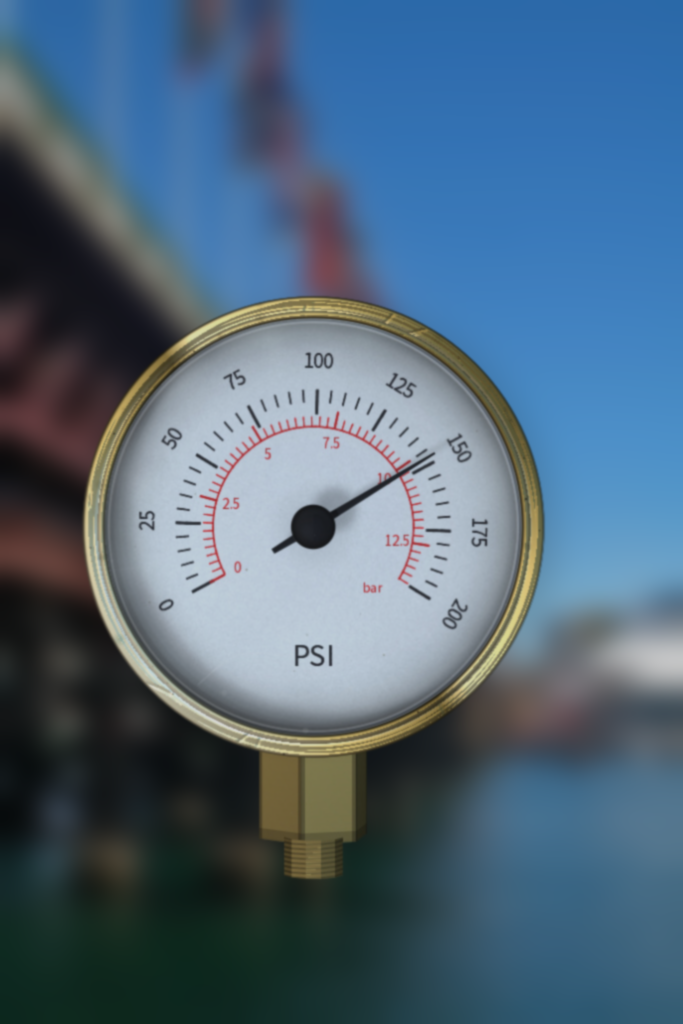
147.5 psi
